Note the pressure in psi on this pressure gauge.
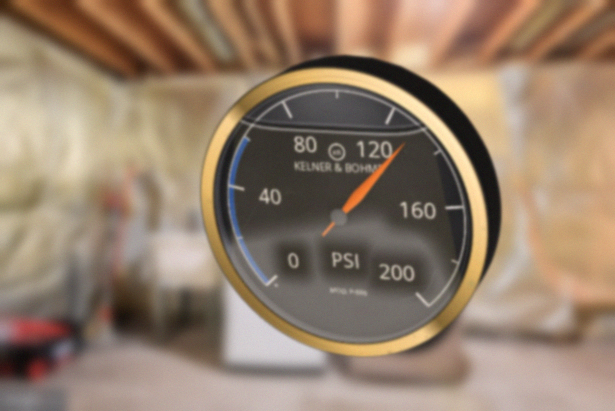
130 psi
